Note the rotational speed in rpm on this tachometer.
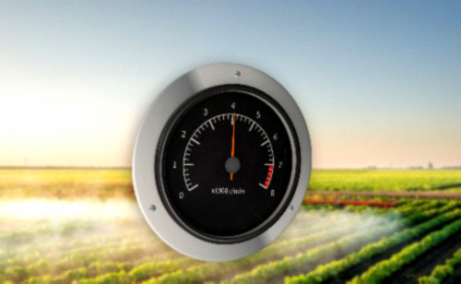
4000 rpm
